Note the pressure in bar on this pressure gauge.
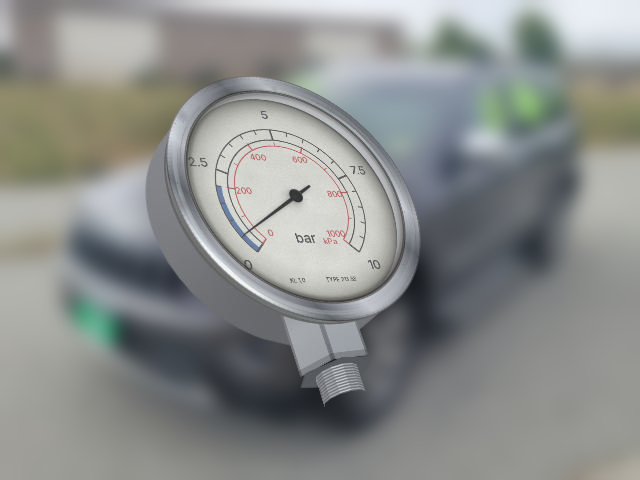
0.5 bar
